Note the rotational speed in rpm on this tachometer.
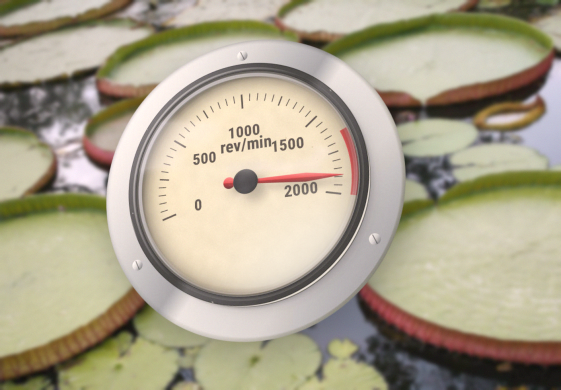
1900 rpm
